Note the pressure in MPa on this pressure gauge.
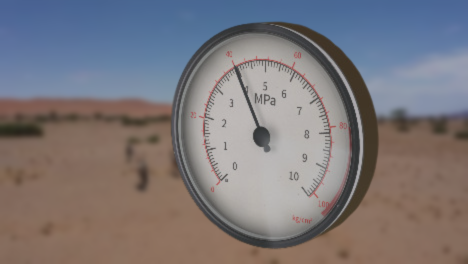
4 MPa
